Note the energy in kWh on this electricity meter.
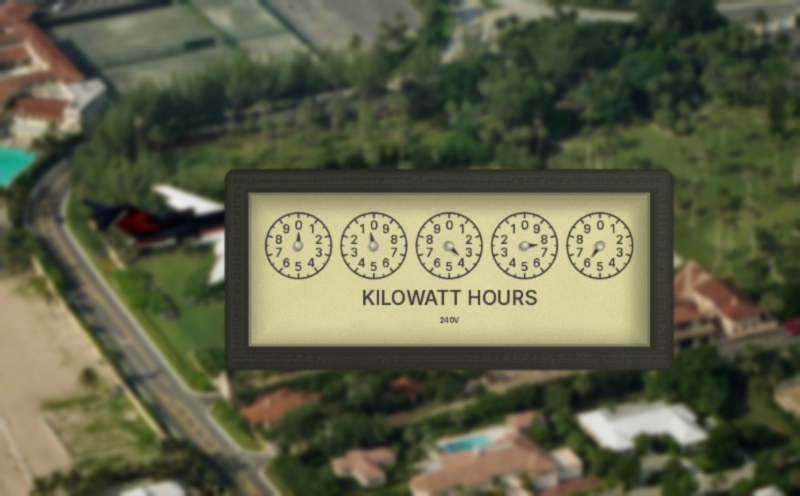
376 kWh
